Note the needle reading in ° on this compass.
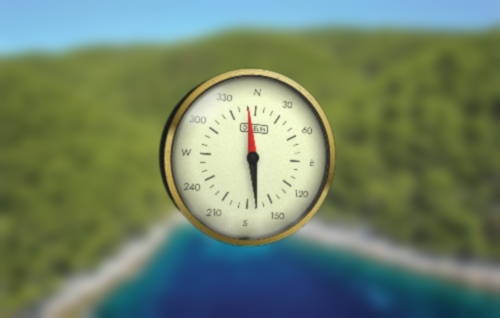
350 °
